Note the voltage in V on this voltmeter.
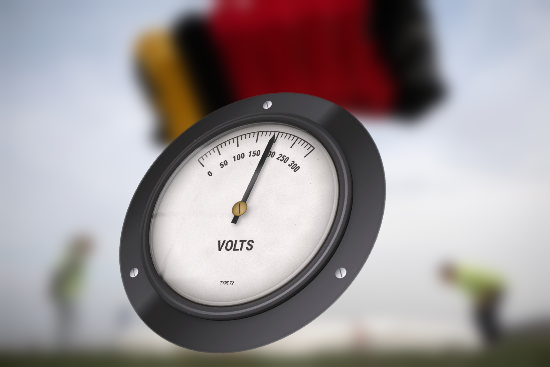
200 V
